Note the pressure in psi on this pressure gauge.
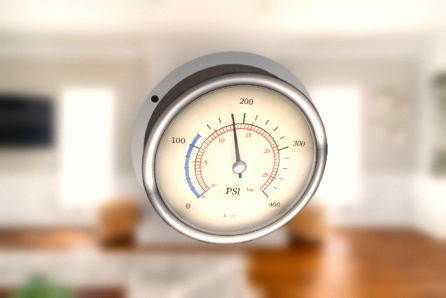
180 psi
